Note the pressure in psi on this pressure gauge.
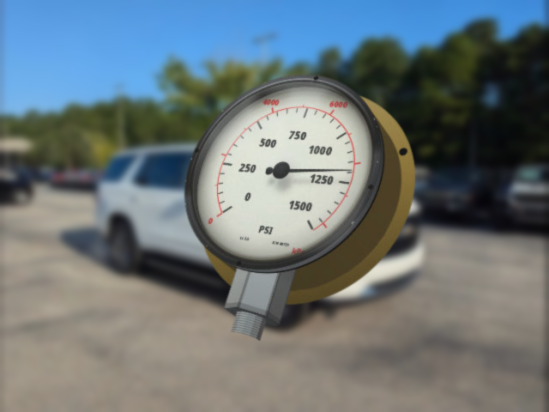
1200 psi
